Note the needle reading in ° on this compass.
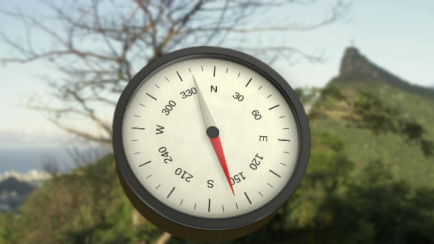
160 °
